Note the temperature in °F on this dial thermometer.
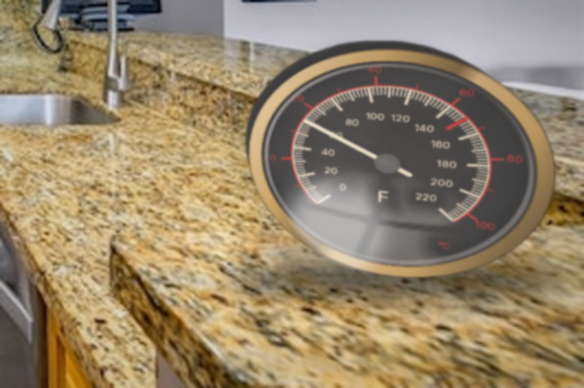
60 °F
